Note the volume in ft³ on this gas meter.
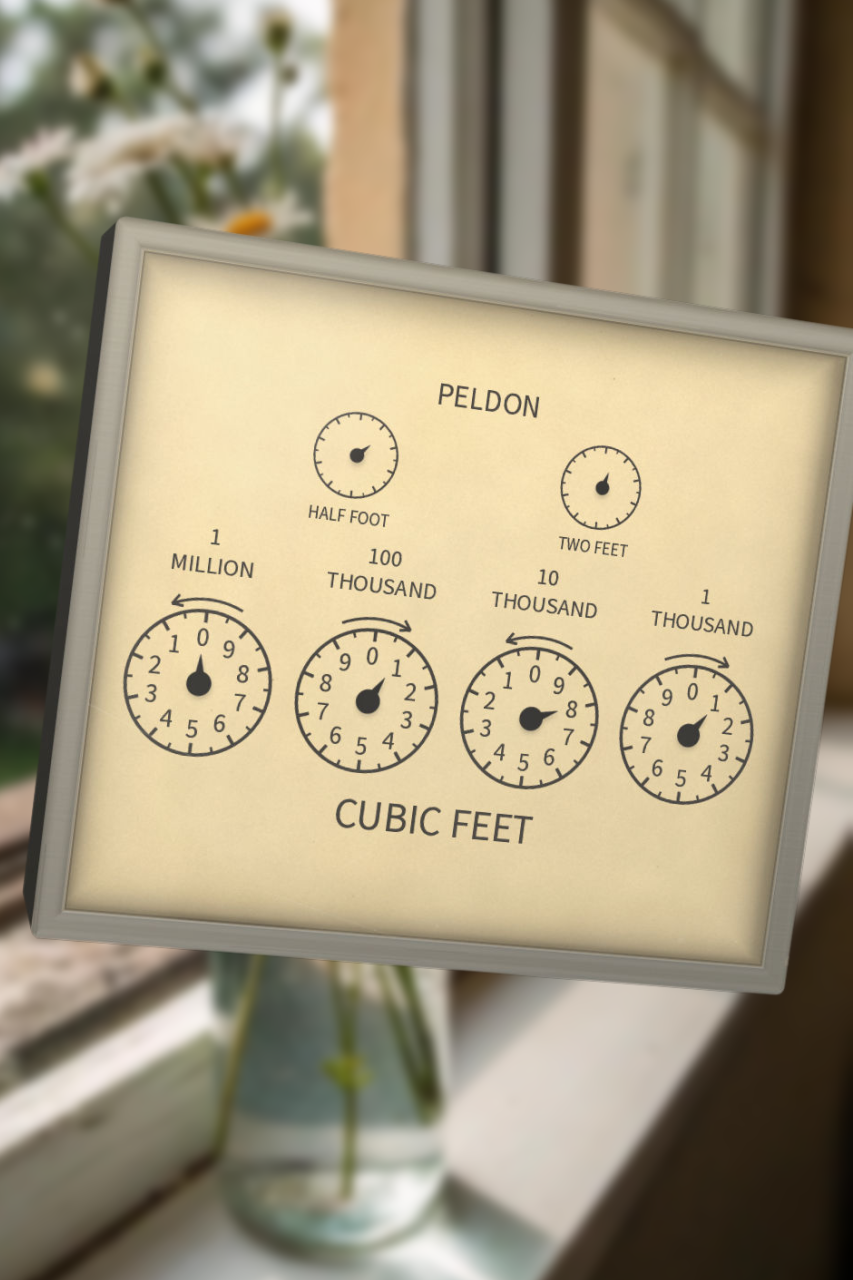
8100 ft³
